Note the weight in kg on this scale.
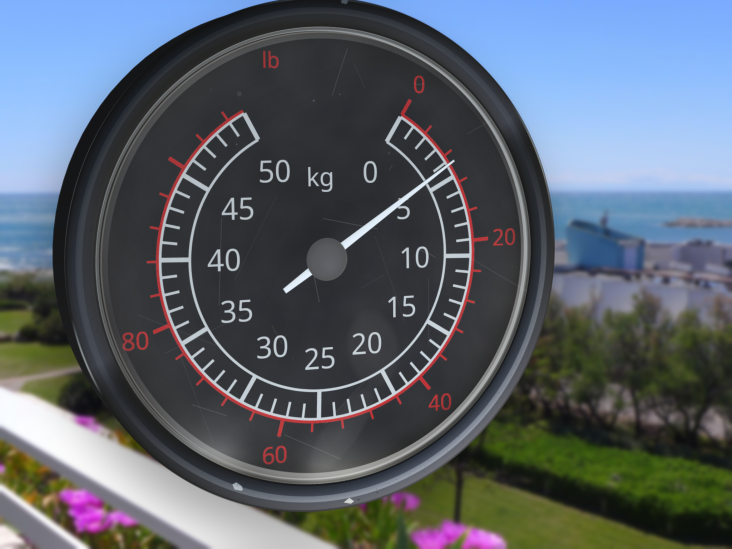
4 kg
